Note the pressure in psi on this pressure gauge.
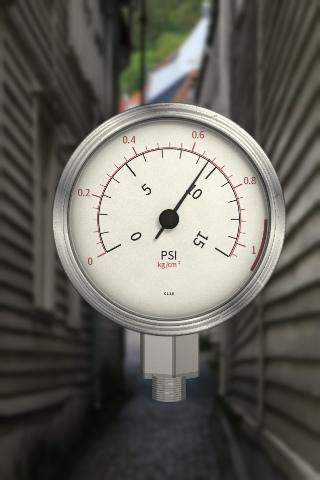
9.5 psi
